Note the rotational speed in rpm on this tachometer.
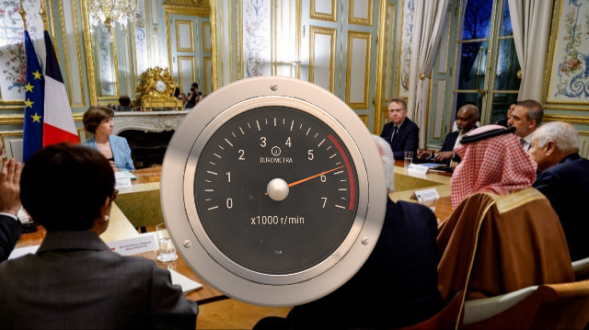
5875 rpm
